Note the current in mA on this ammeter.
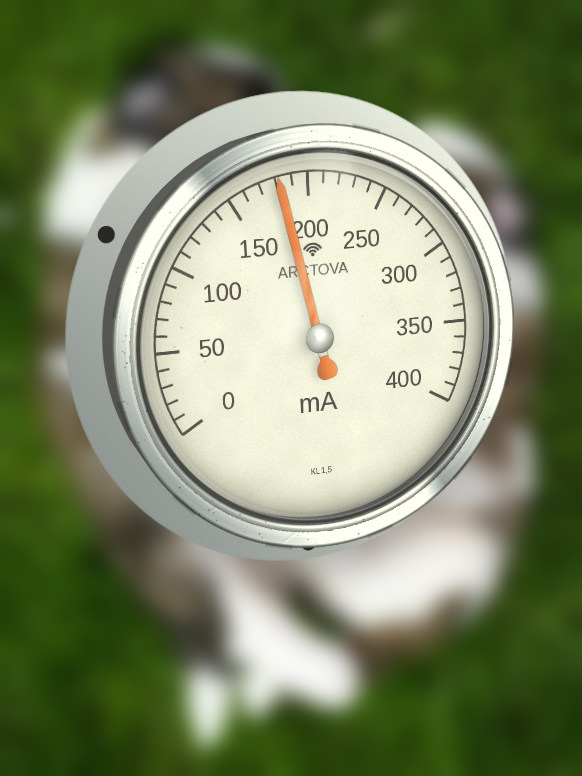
180 mA
